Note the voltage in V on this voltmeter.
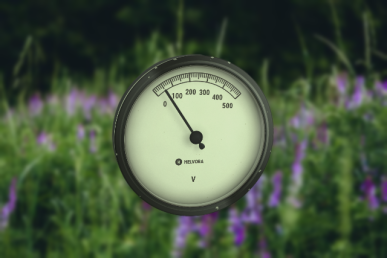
50 V
